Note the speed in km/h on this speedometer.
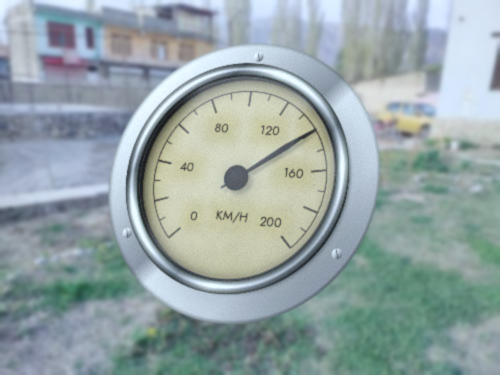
140 km/h
